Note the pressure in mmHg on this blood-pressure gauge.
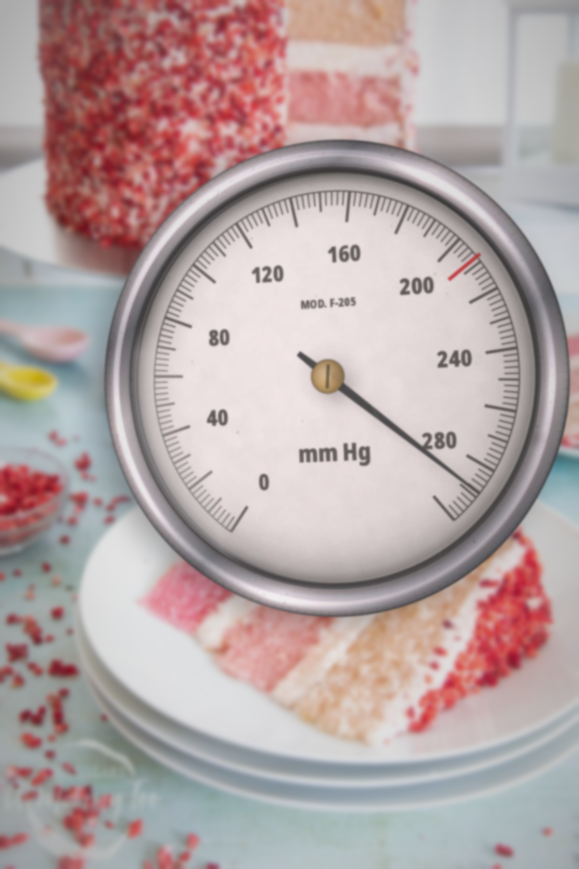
288 mmHg
